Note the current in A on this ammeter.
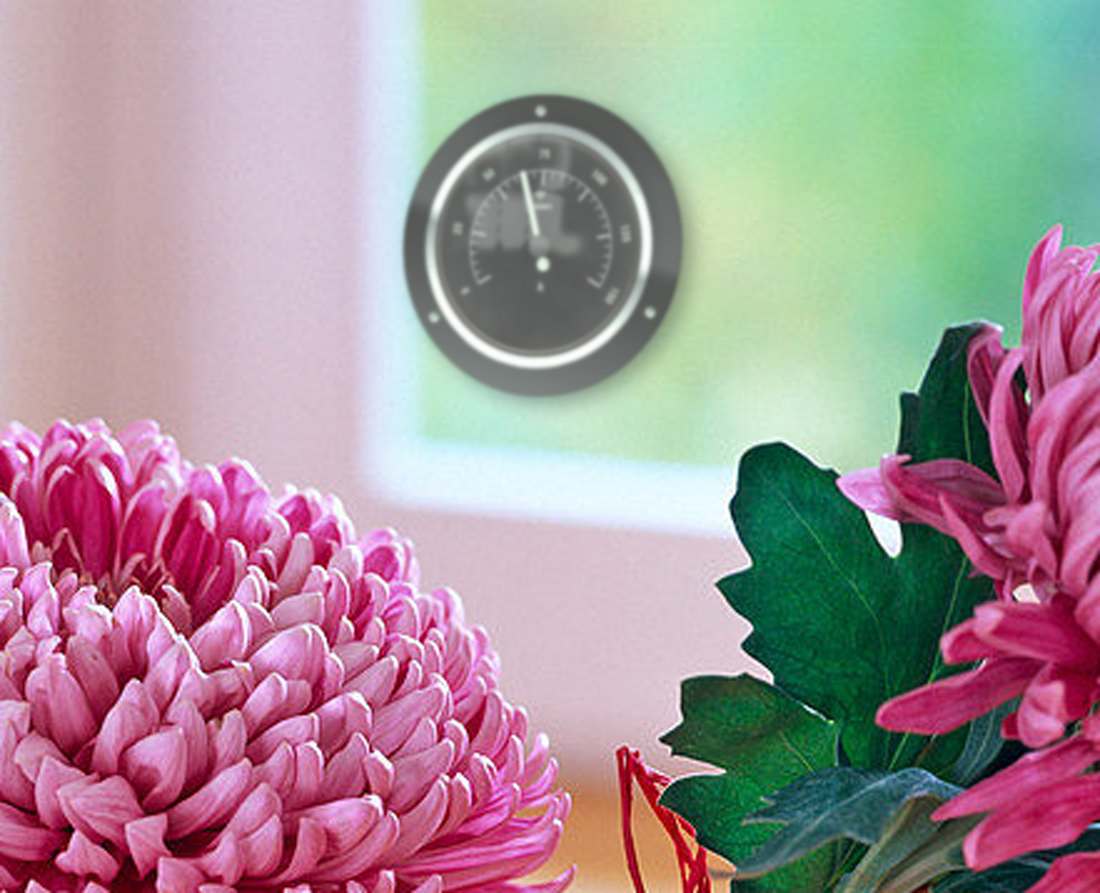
65 A
